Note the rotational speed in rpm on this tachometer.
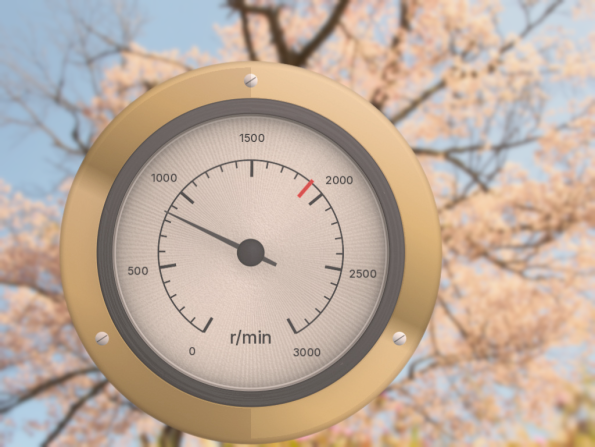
850 rpm
